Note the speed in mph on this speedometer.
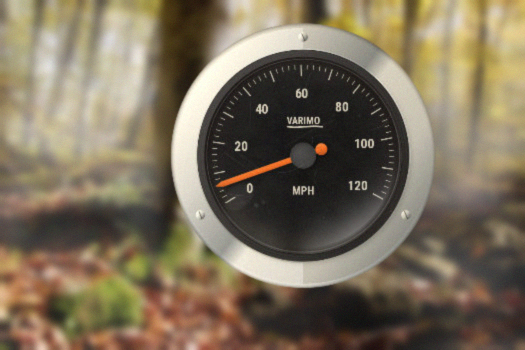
6 mph
